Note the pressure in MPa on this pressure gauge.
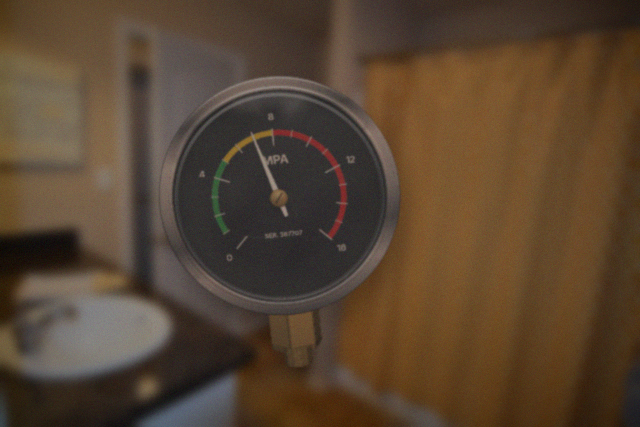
7 MPa
